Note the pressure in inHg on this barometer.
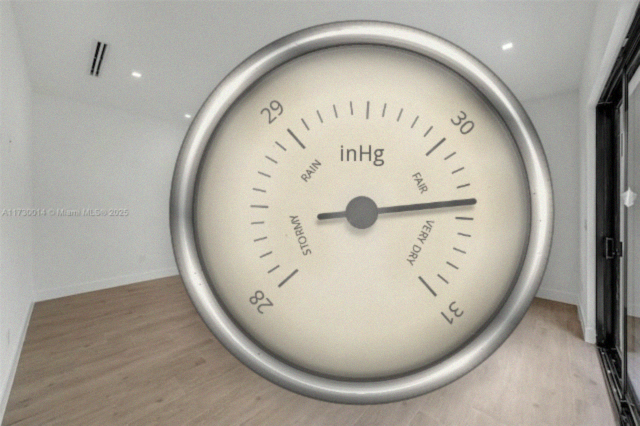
30.4 inHg
